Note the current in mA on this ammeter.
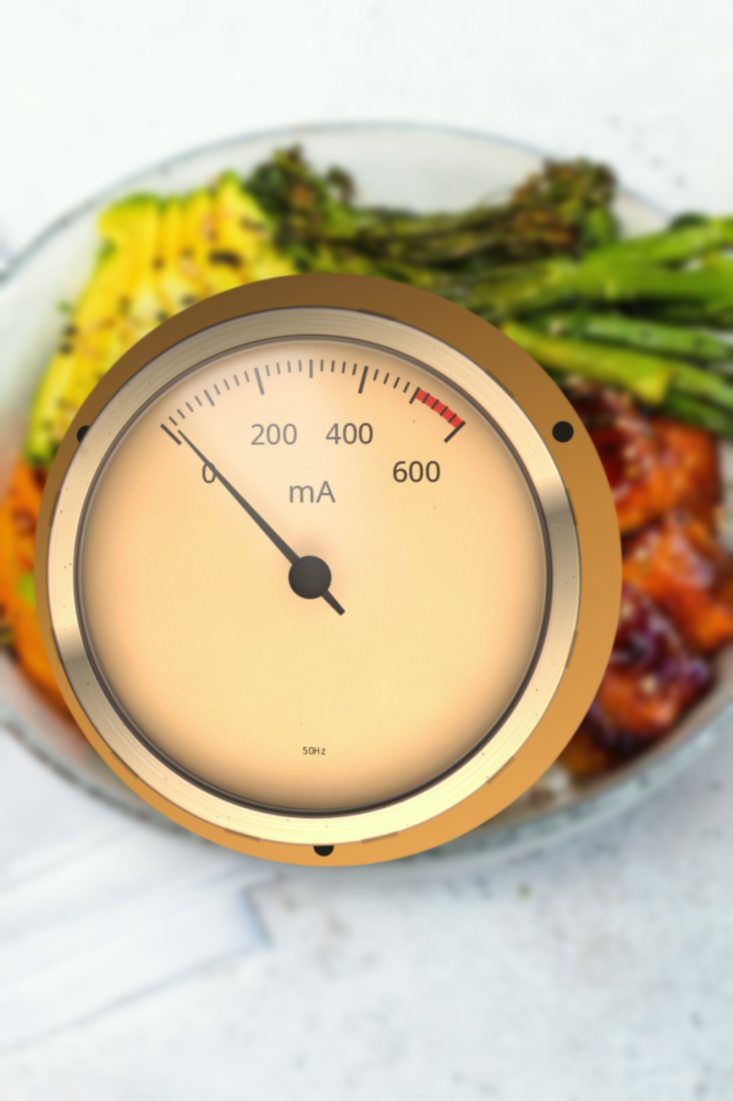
20 mA
